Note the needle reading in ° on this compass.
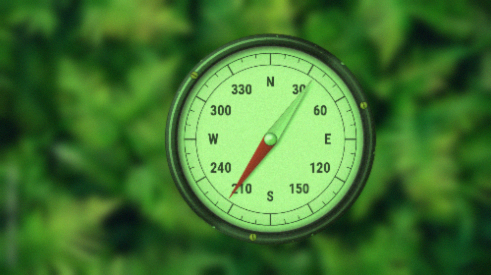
215 °
